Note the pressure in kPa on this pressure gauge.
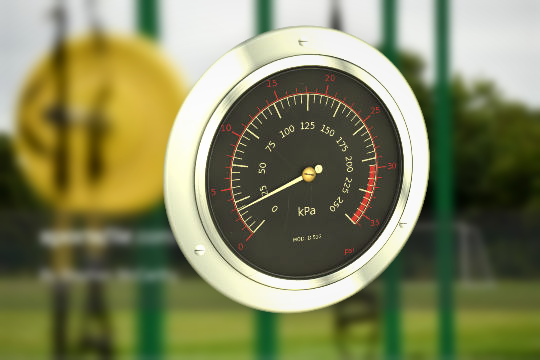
20 kPa
